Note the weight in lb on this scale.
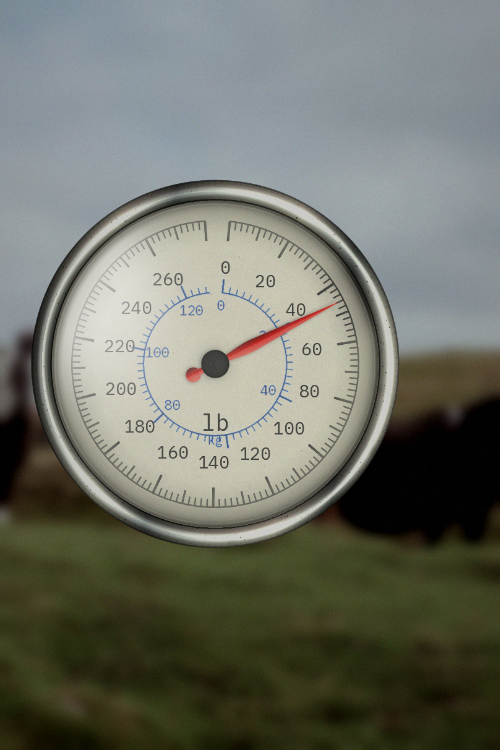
46 lb
